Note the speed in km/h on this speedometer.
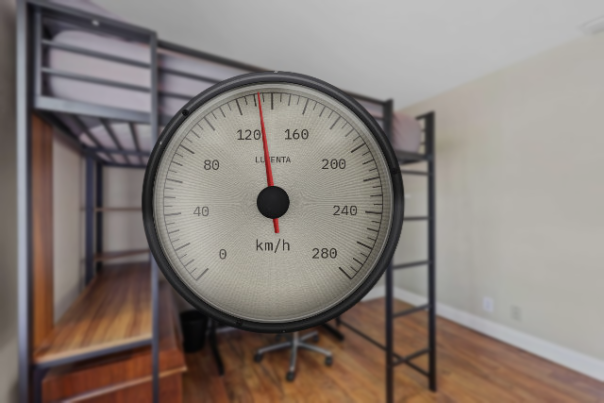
132.5 km/h
